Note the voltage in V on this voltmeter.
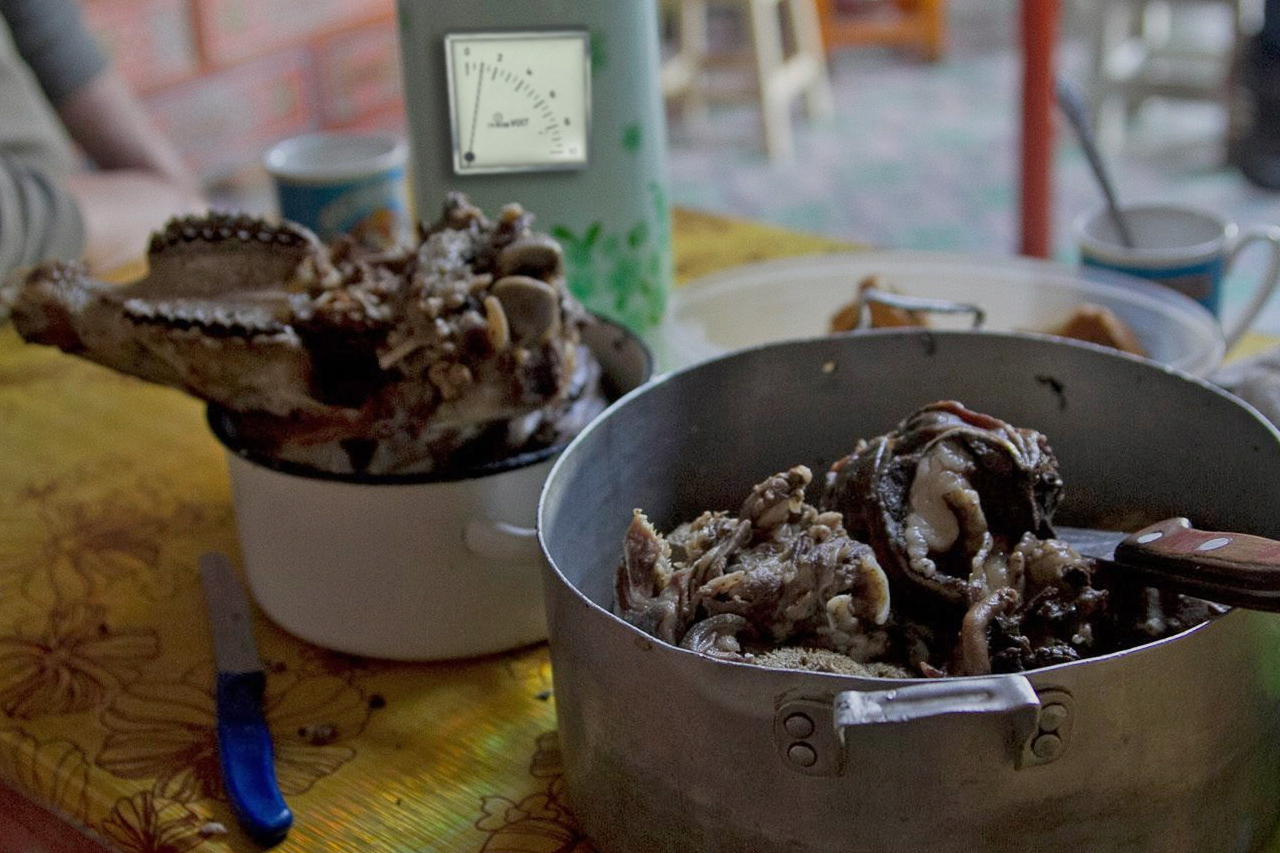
1 V
